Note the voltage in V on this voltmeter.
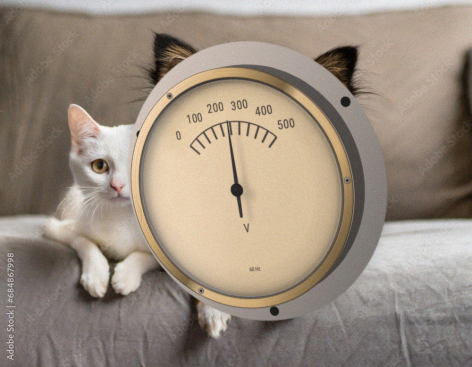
250 V
